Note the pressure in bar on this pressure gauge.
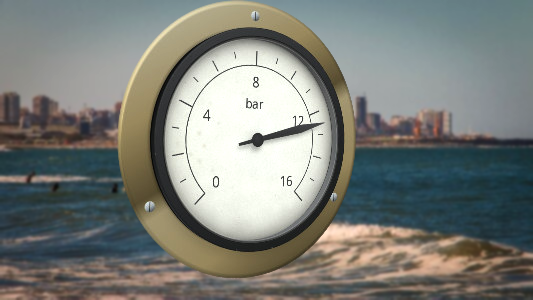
12.5 bar
